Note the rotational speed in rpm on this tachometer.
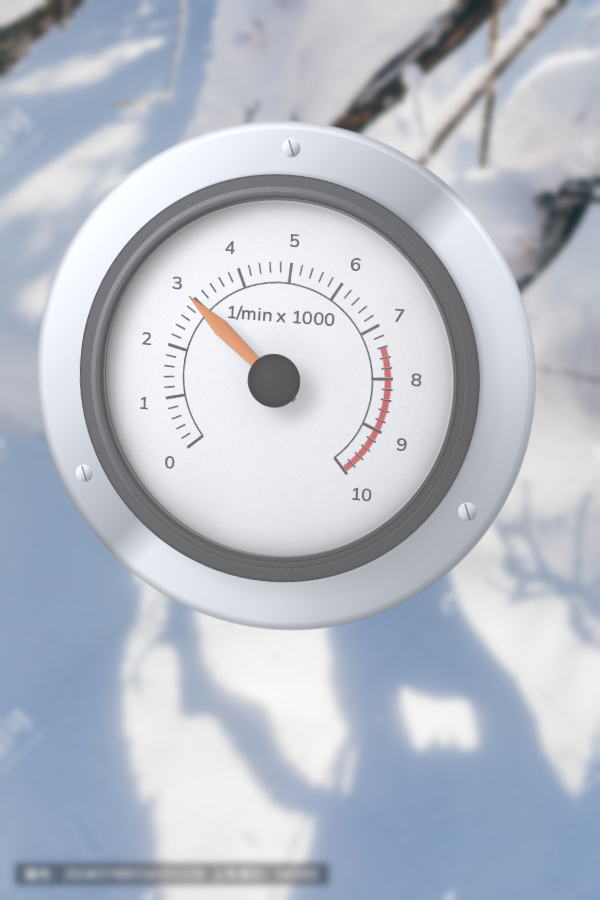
3000 rpm
